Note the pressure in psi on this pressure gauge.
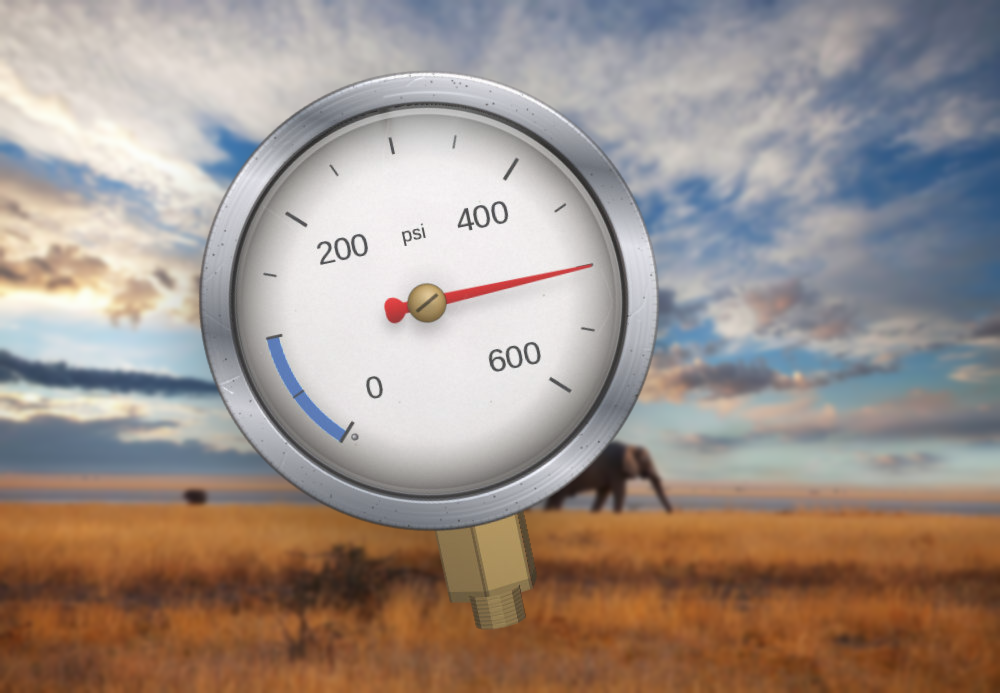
500 psi
